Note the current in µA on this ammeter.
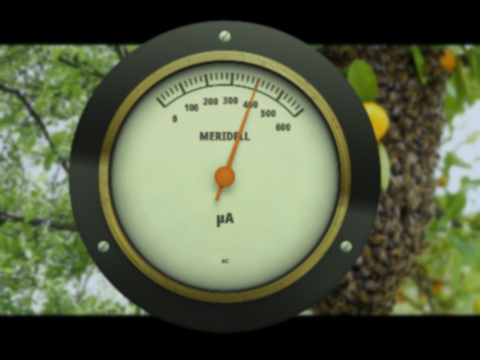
400 µA
